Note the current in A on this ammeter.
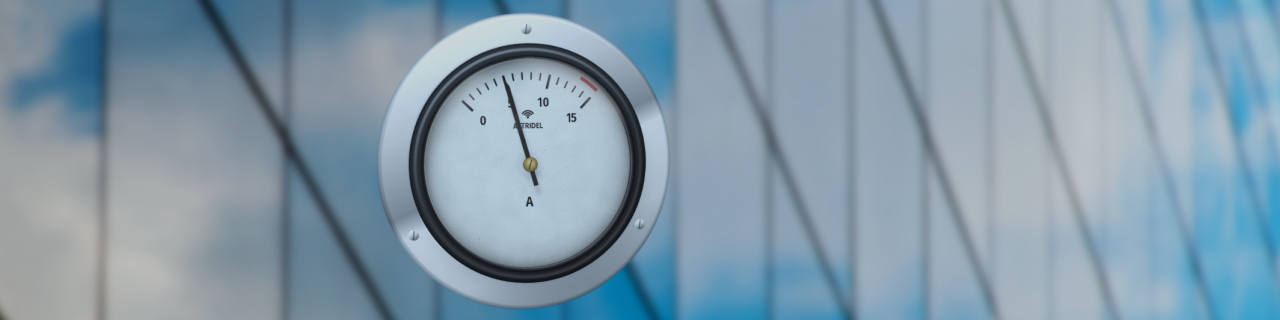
5 A
